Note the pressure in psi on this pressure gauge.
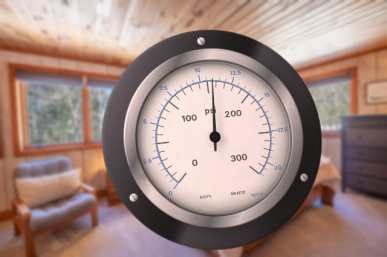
155 psi
